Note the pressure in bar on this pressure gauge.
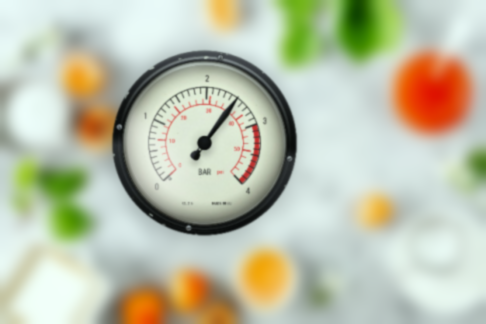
2.5 bar
